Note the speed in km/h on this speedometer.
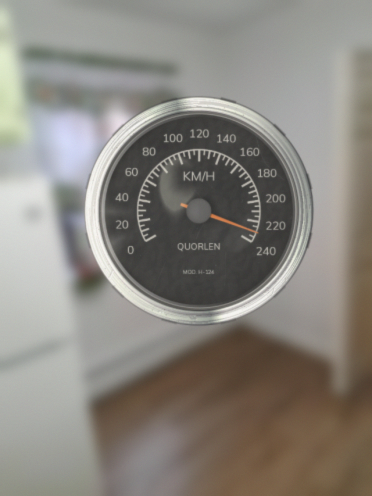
230 km/h
